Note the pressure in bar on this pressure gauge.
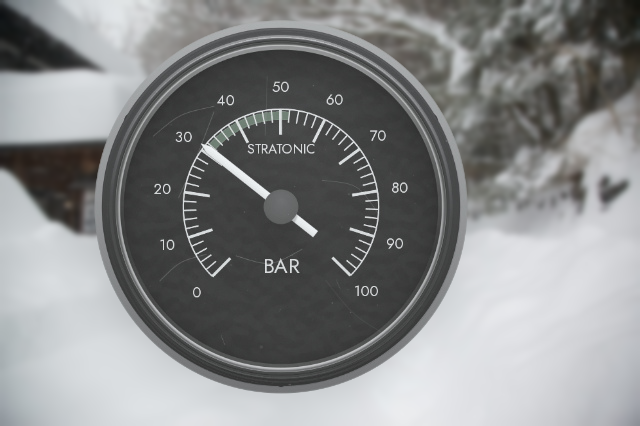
31 bar
